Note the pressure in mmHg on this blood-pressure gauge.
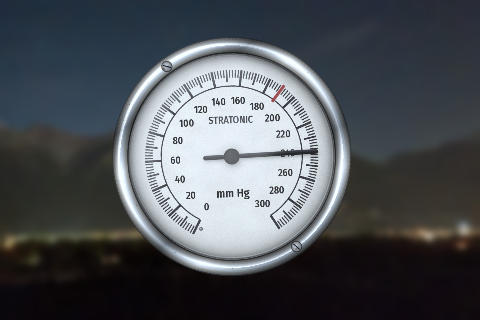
240 mmHg
